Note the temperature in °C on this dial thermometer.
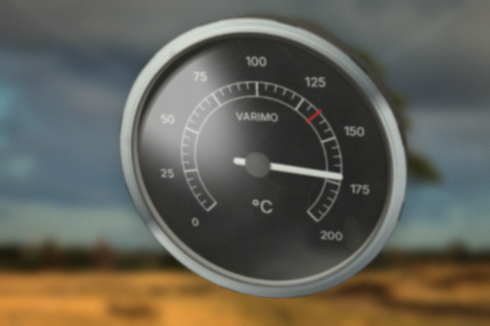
170 °C
